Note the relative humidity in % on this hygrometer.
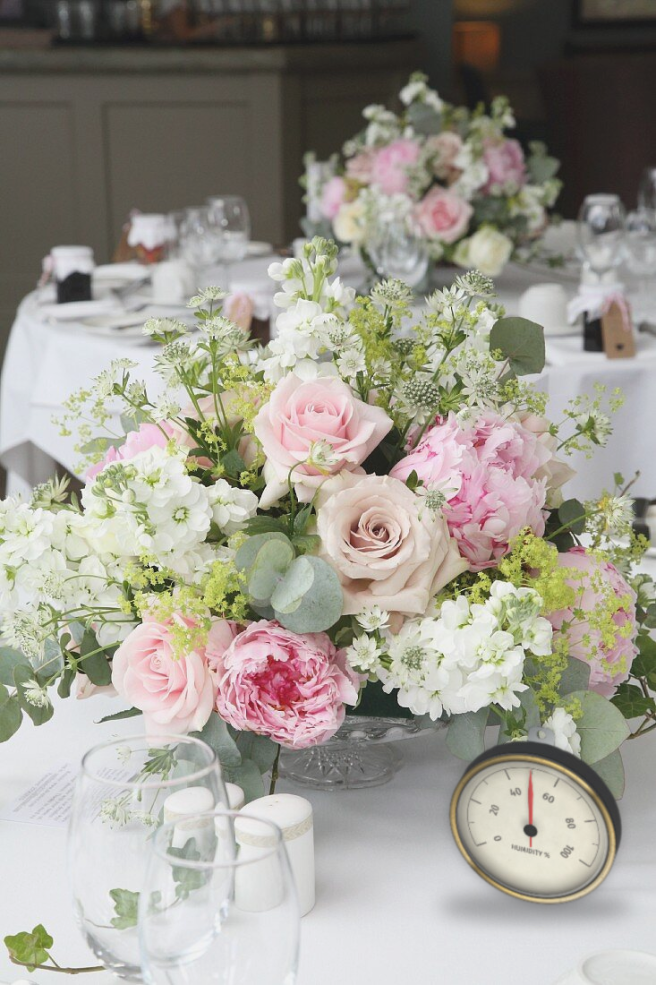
50 %
